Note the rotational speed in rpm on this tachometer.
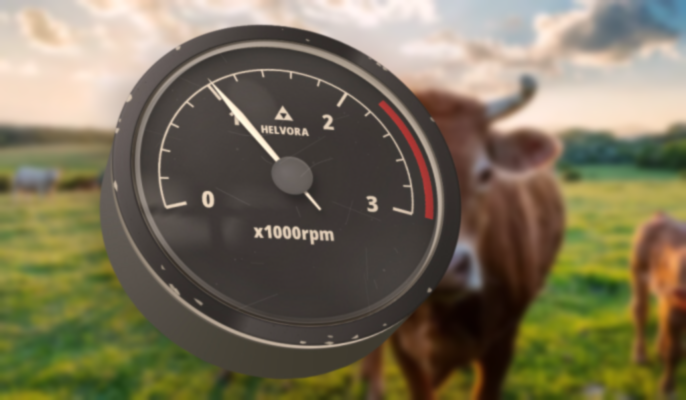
1000 rpm
